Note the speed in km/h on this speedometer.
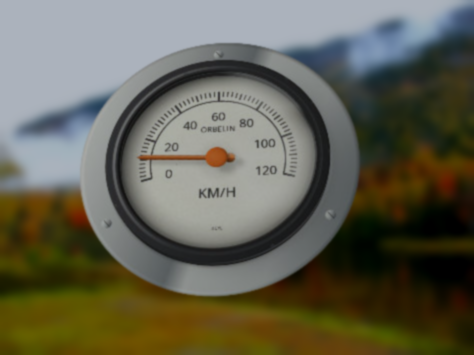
10 km/h
